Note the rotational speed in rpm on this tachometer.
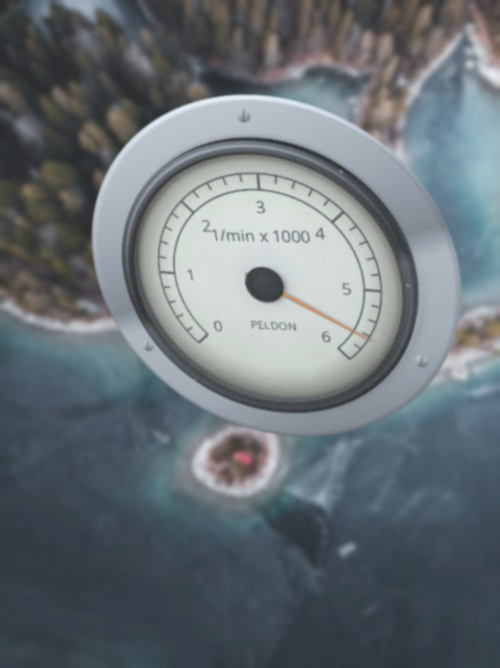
5600 rpm
